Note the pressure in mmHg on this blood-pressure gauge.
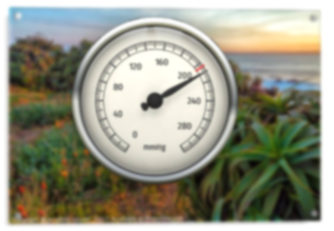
210 mmHg
